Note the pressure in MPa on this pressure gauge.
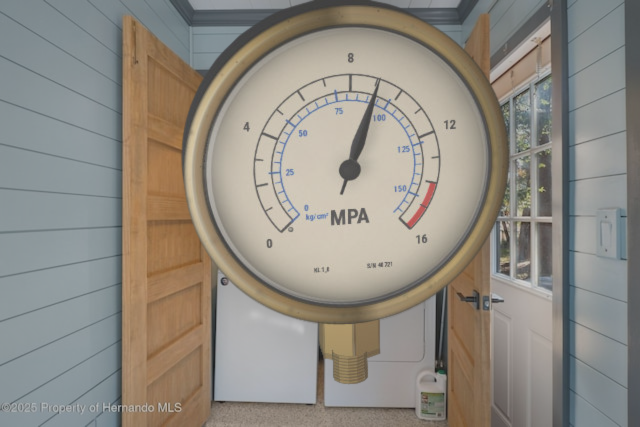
9 MPa
